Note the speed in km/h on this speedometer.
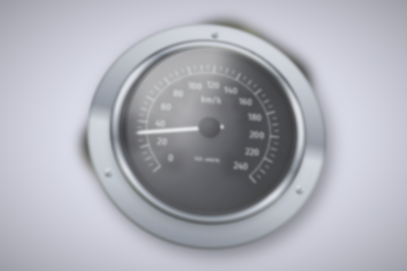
30 km/h
